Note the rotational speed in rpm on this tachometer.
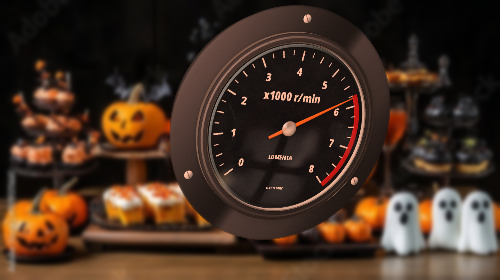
5750 rpm
